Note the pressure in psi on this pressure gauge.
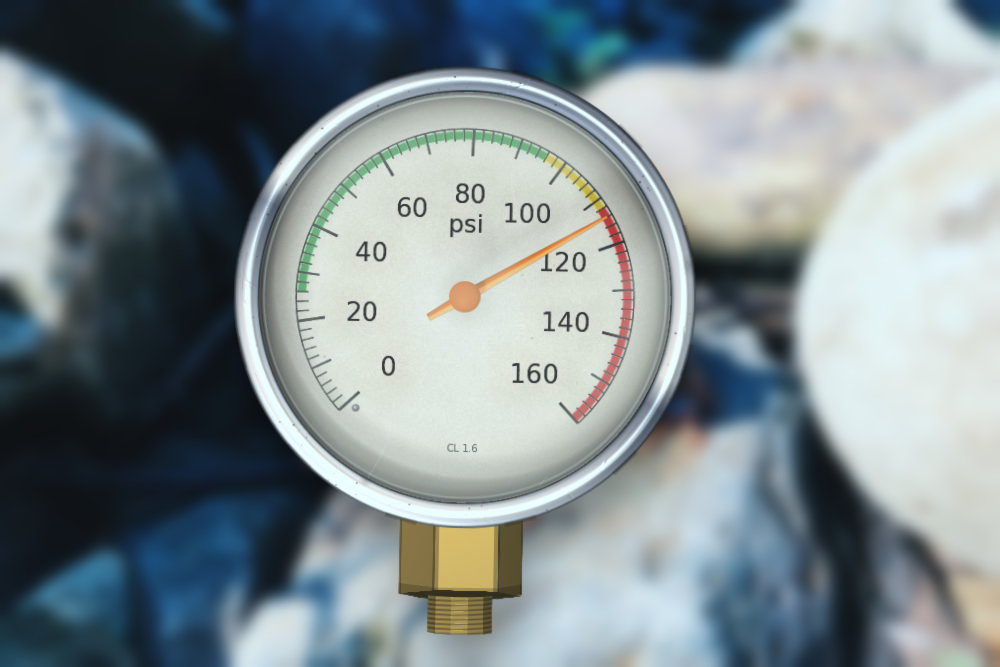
114 psi
